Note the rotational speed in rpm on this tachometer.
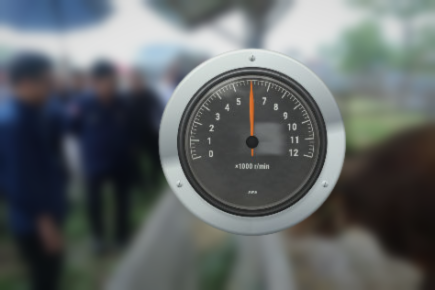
6000 rpm
